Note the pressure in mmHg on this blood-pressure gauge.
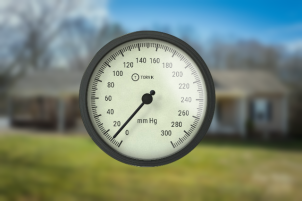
10 mmHg
